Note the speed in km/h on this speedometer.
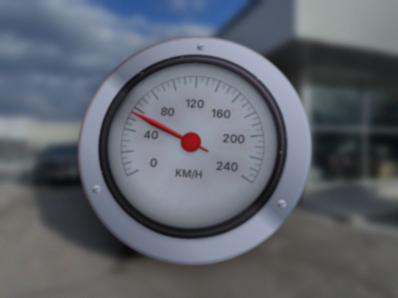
55 km/h
